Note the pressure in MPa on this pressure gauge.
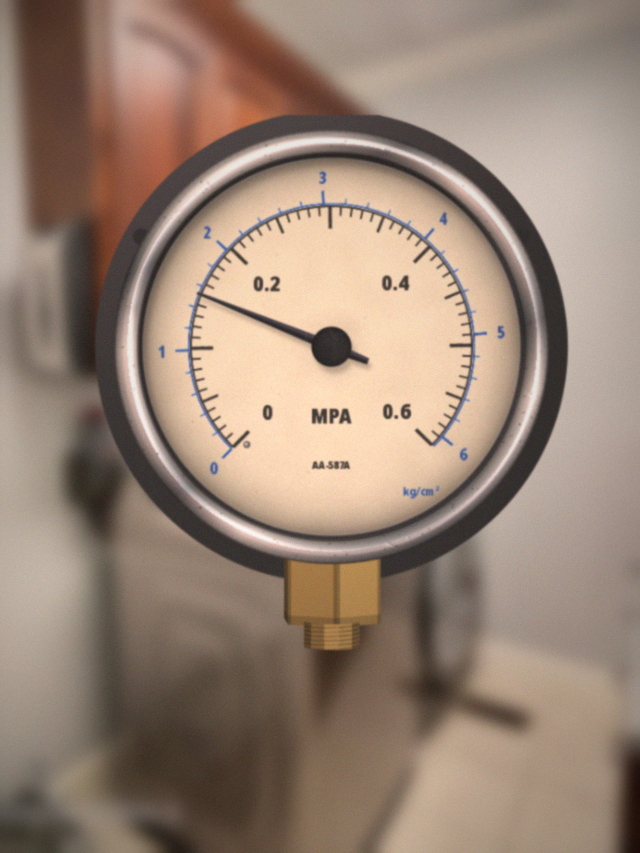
0.15 MPa
